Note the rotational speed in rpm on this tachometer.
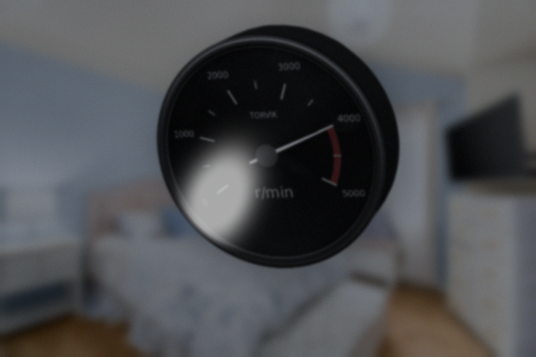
4000 rpm
